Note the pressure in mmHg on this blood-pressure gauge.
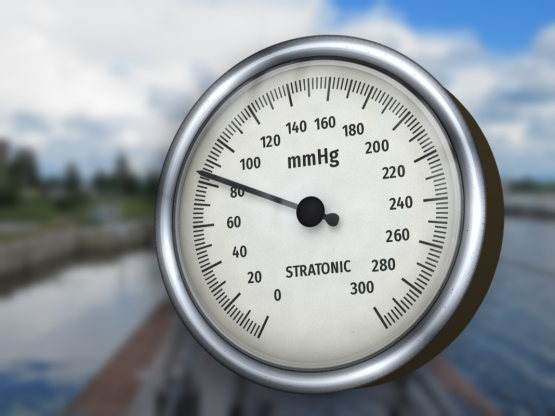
84 mmHg
